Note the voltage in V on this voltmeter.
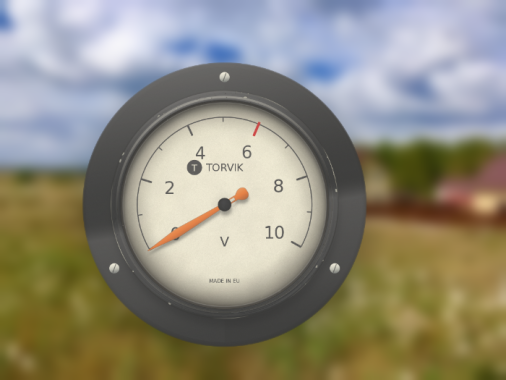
0 V
